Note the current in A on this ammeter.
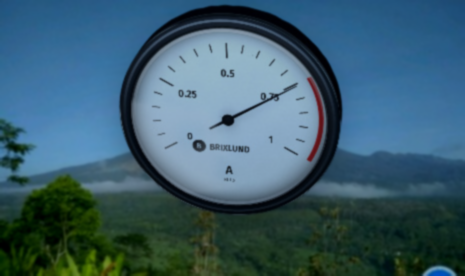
0.75 A
